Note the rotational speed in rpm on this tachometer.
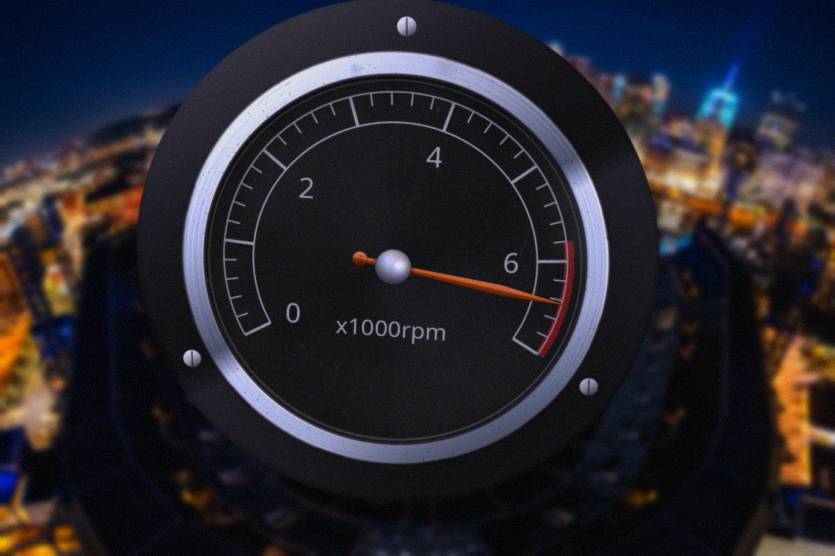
6400 rpm
